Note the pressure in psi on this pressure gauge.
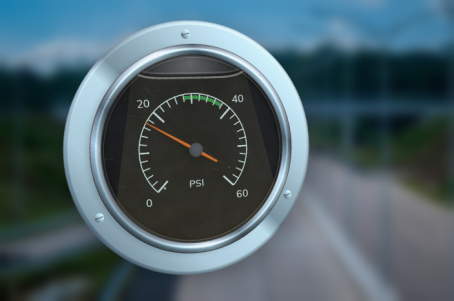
17 psi
